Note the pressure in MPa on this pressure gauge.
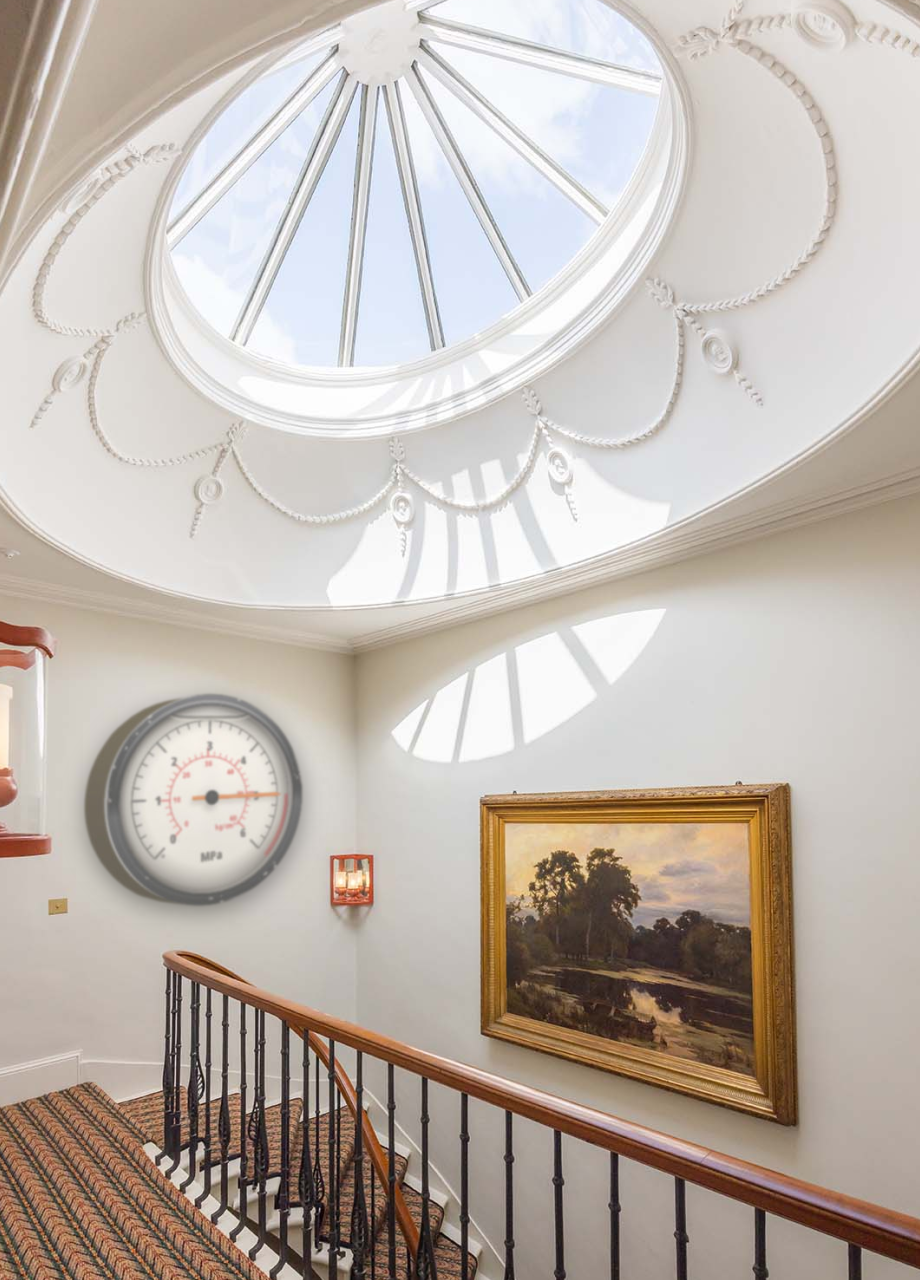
5 MPa
